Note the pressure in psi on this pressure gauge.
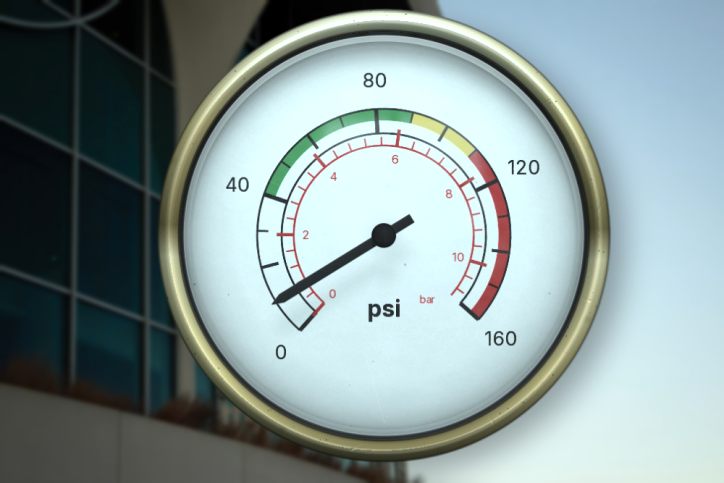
10 psi
